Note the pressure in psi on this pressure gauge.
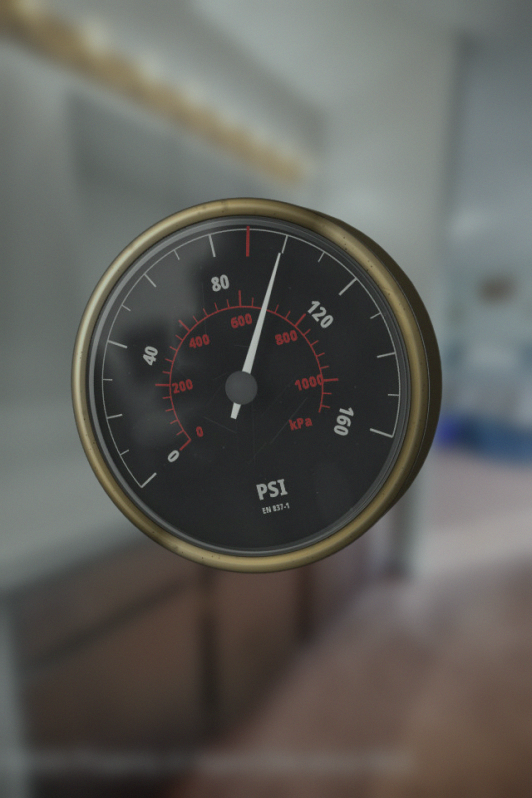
100 psi
